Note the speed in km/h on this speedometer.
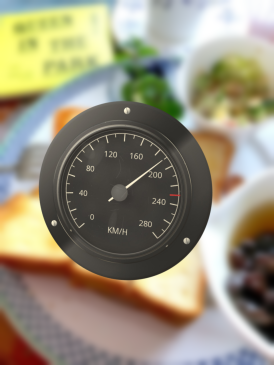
190 km/h
